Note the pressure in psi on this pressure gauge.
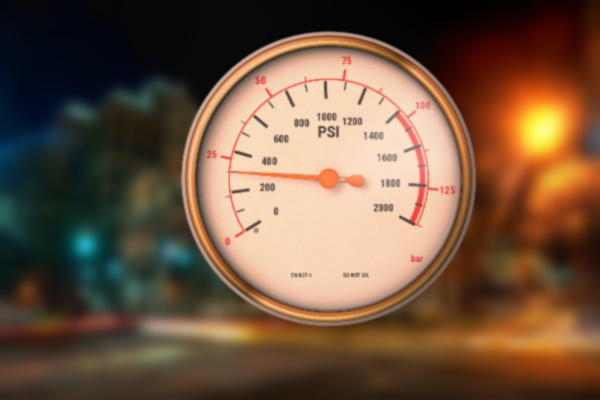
300 psi
